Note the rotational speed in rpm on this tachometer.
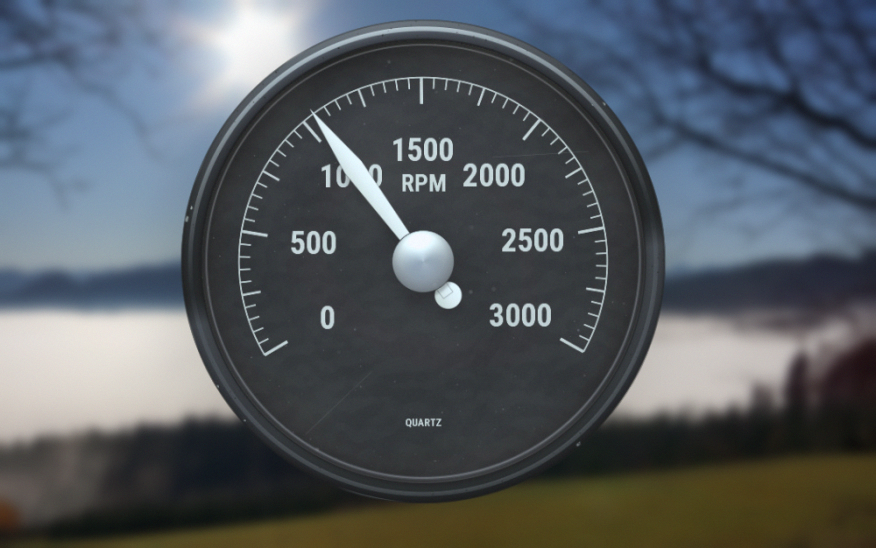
1050 rpm
